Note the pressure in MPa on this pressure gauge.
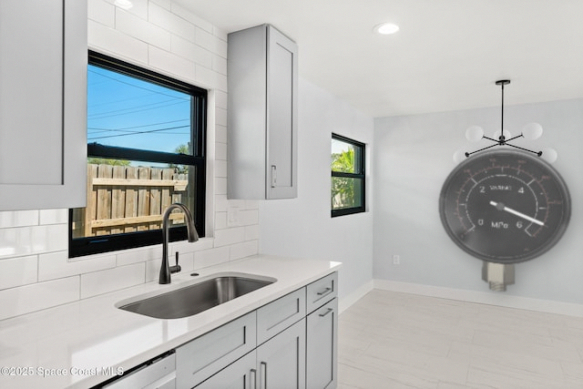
5.5 MPa
